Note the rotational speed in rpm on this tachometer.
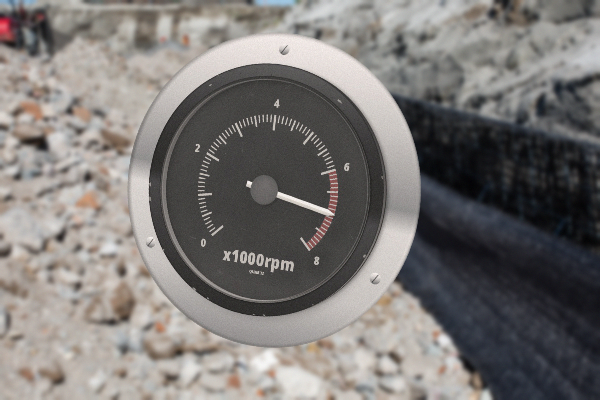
7000 rpm
